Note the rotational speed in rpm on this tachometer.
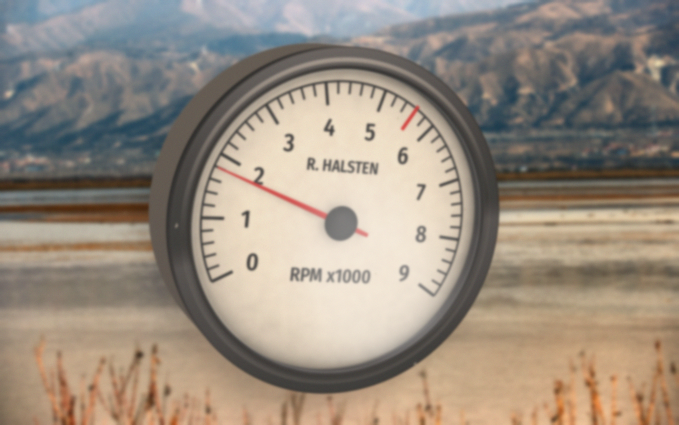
1800 rpm
